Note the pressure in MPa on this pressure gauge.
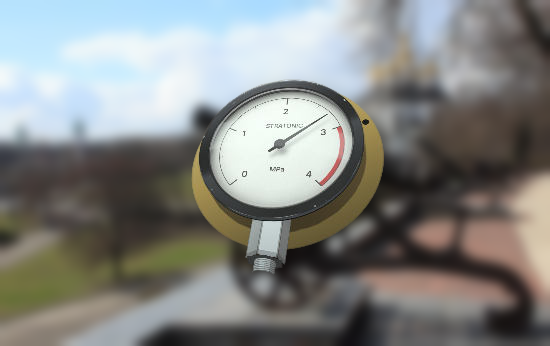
2.75 MPa
